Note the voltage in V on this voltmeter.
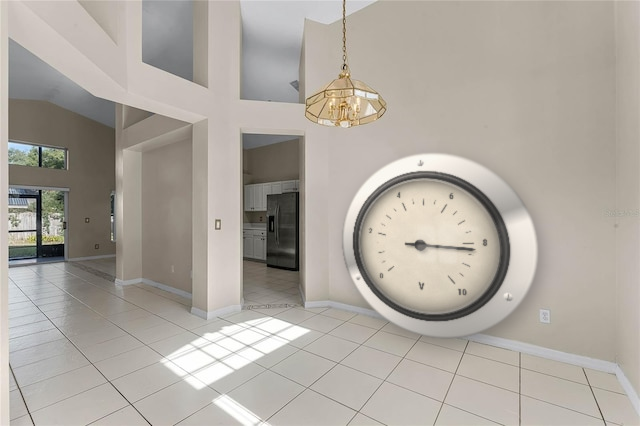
8.25 V
